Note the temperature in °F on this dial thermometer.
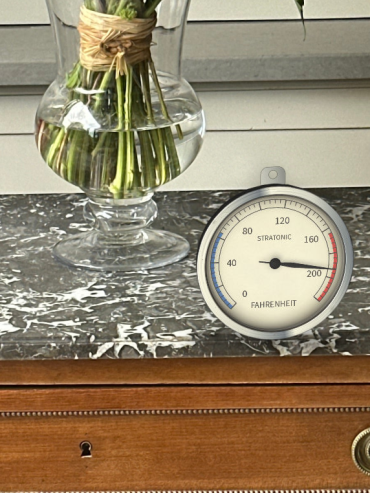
192 °F
